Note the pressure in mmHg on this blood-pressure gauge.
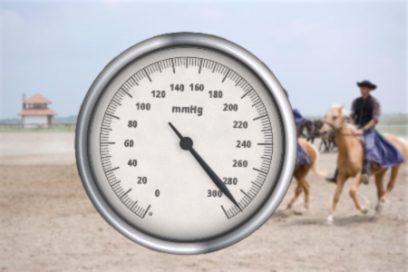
290 mmHg
